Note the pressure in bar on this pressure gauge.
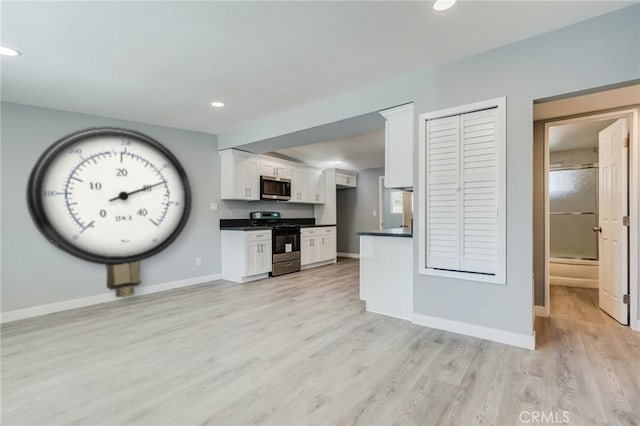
30 bar
